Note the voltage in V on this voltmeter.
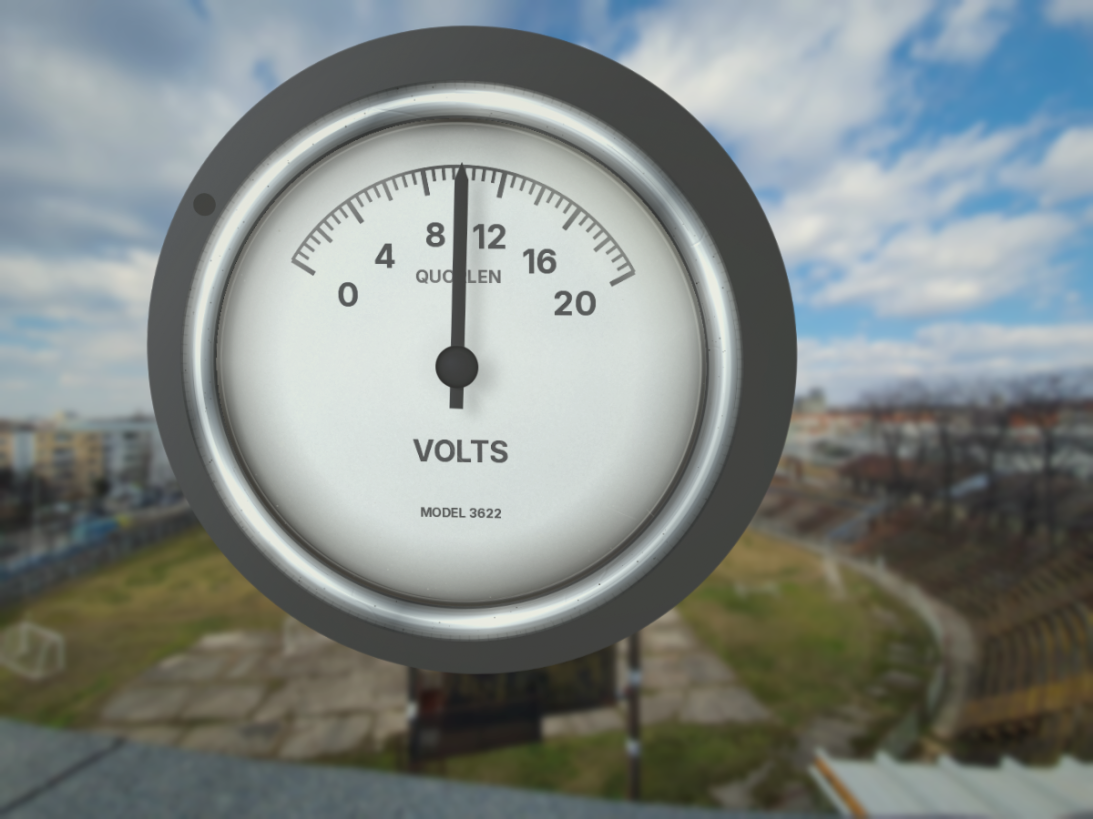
10 V
